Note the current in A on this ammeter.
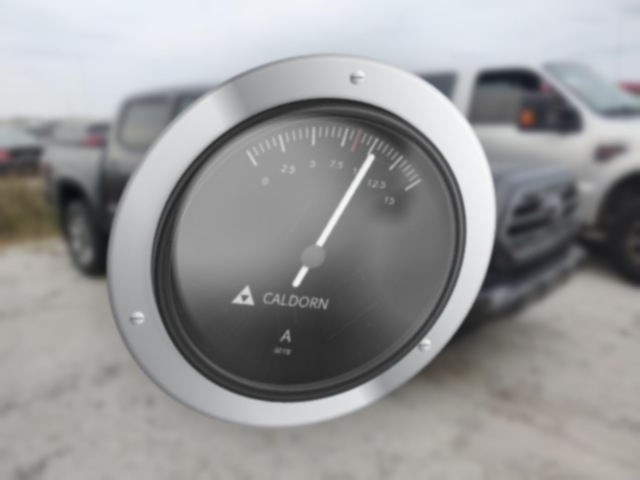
10 A
